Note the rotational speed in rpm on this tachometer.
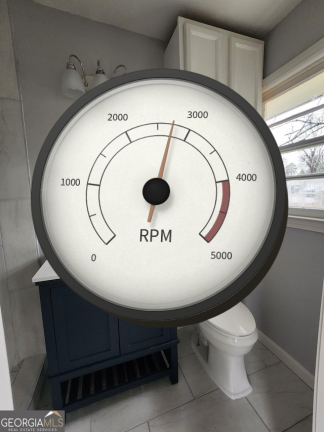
2750 rpm
